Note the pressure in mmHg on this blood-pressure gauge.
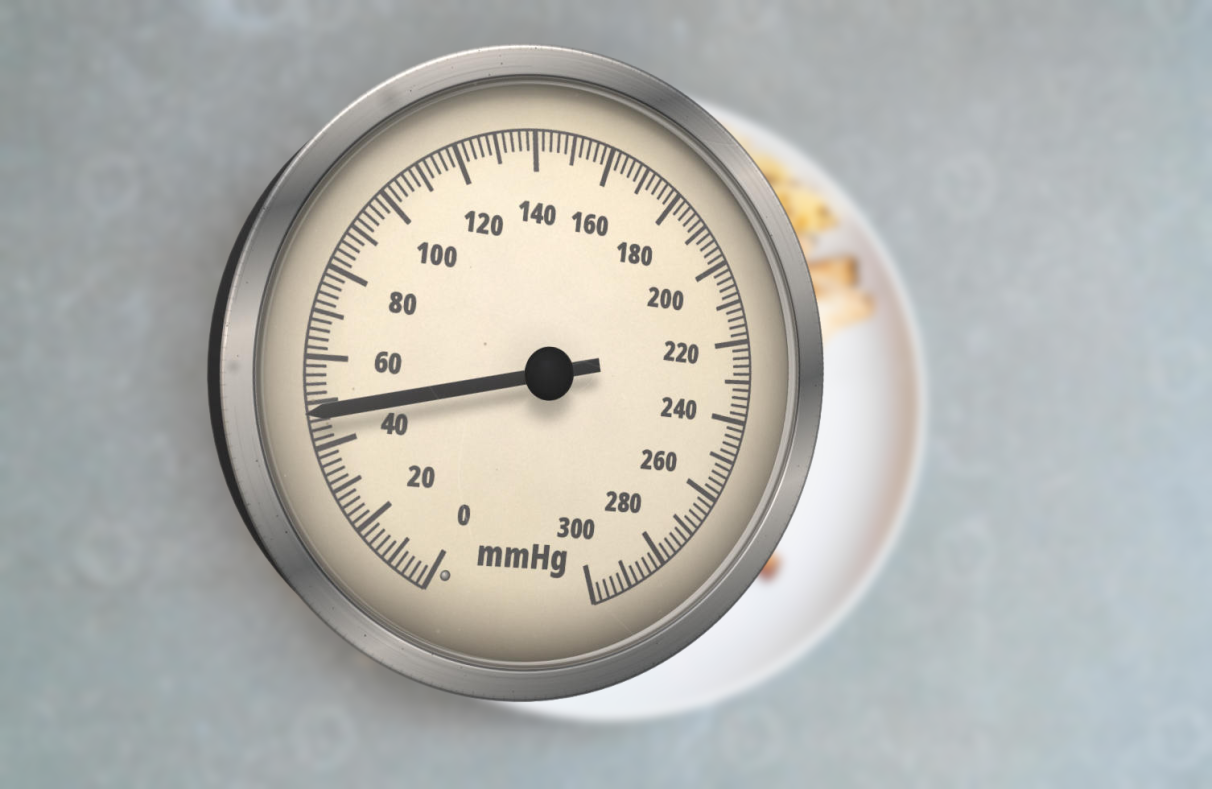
48 mmHg
